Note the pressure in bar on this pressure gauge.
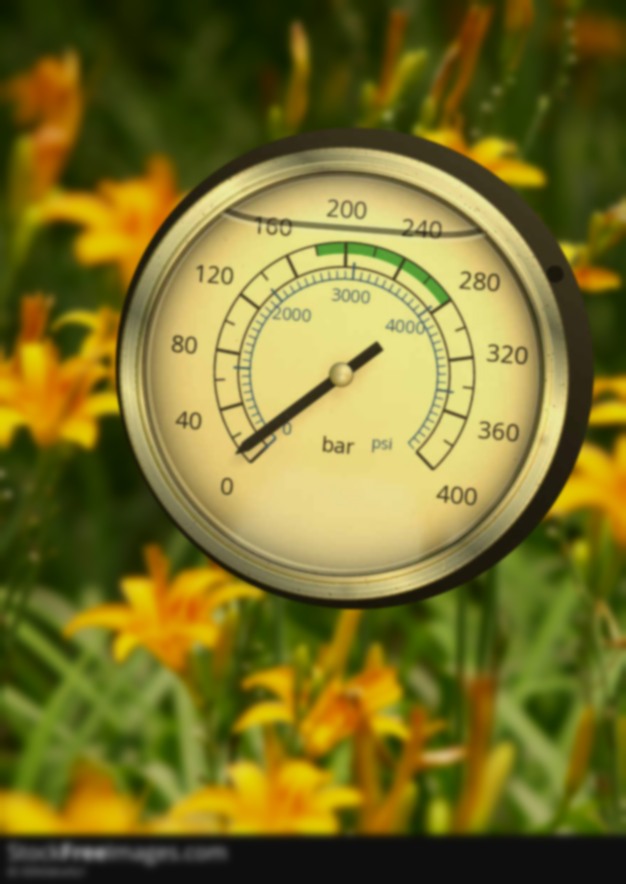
10 bar
